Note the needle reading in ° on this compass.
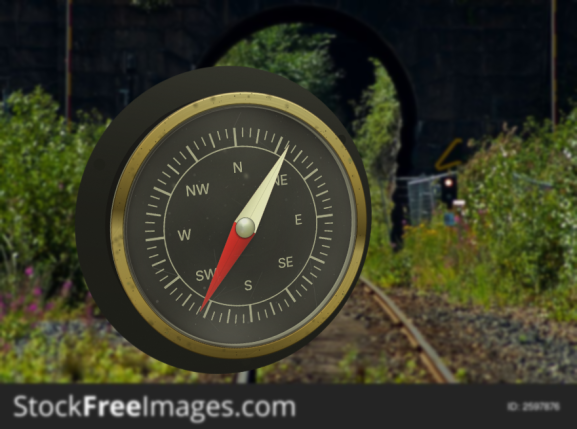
215 °
